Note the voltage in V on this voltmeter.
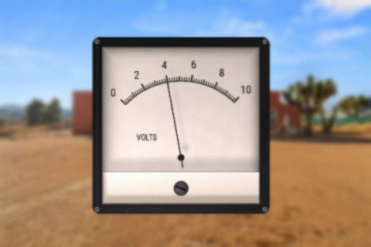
4 V
